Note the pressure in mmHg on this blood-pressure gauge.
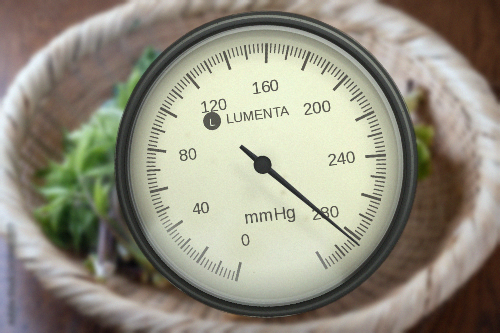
282 mmHg
